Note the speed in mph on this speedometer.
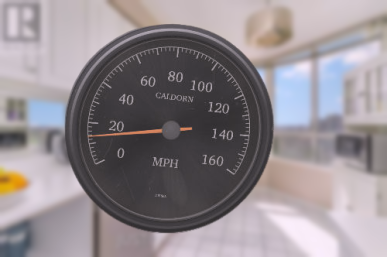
14 mph
